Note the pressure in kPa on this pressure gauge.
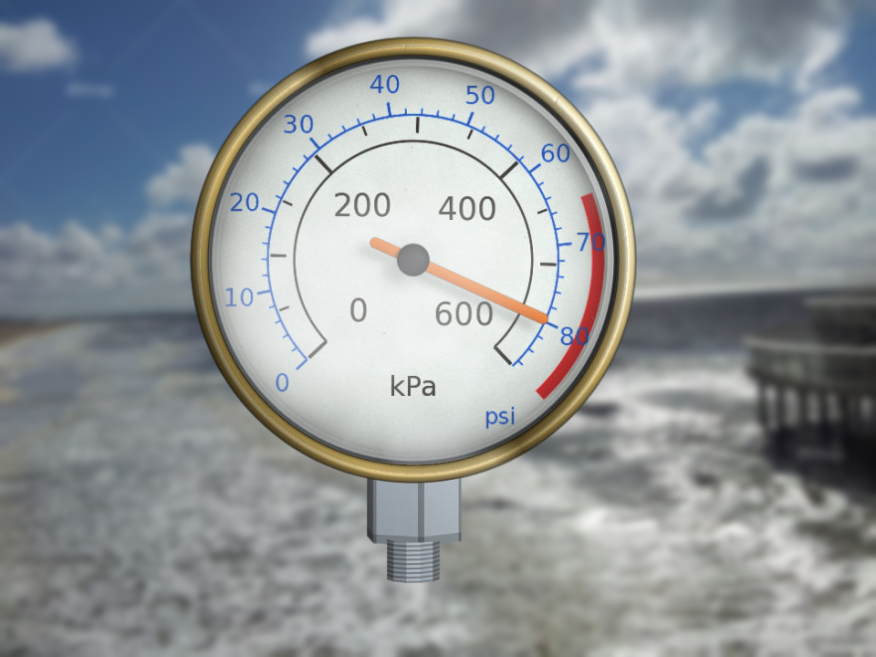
550 kPa
